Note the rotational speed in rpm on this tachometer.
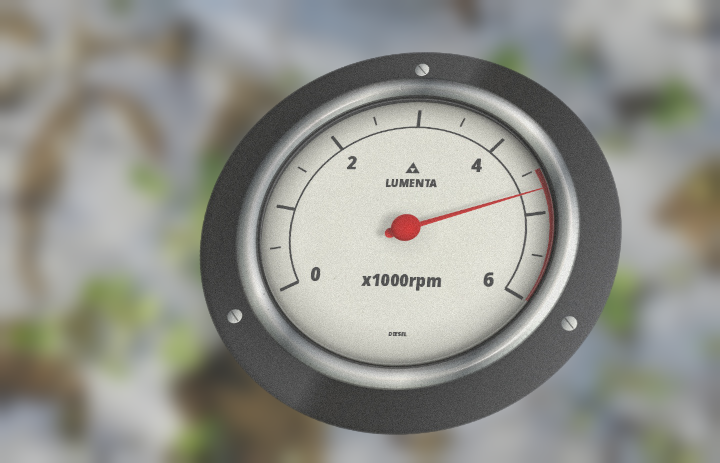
4750 rpm
